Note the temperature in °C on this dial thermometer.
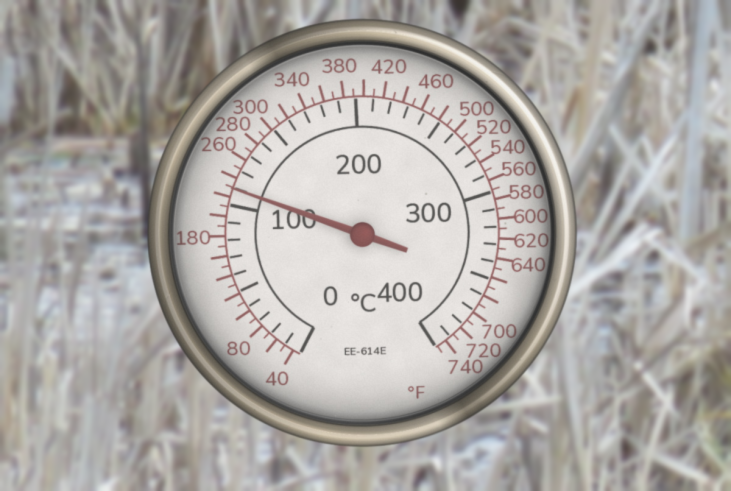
110 °C
